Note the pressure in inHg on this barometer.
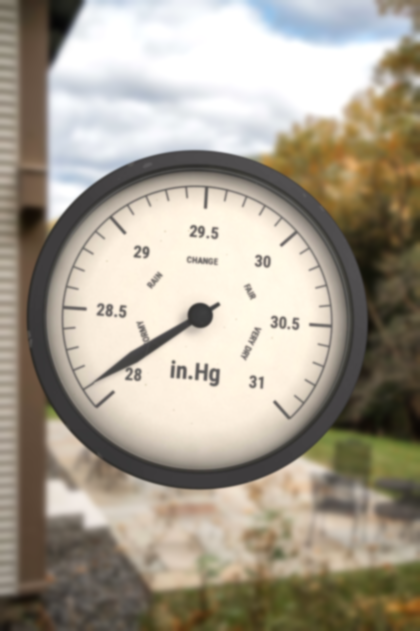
28.1 inHg
